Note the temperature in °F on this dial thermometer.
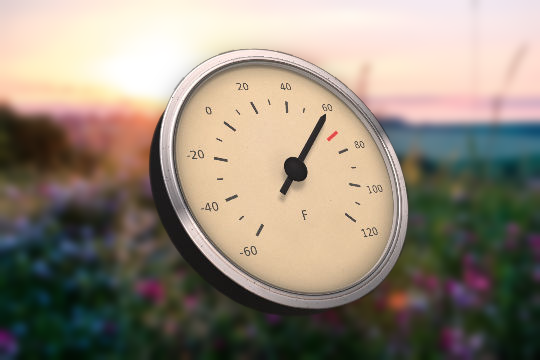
60 °F
